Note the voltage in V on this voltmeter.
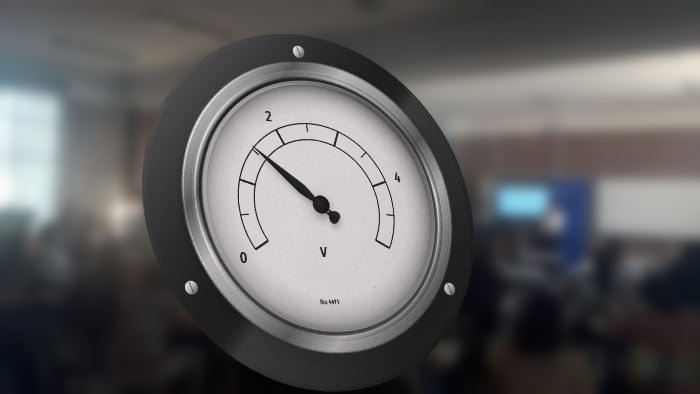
1.5 V
